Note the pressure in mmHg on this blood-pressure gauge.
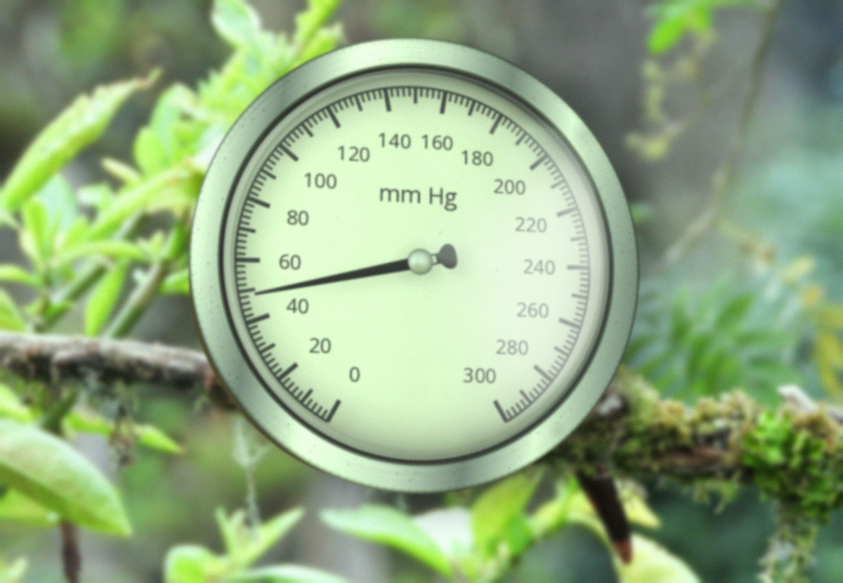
48 mmHg
